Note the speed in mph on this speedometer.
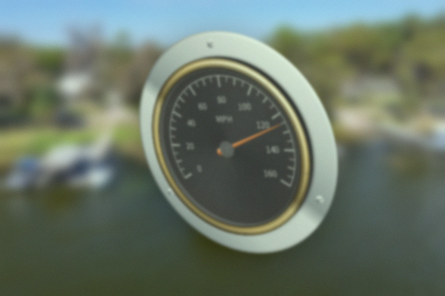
125 mph
